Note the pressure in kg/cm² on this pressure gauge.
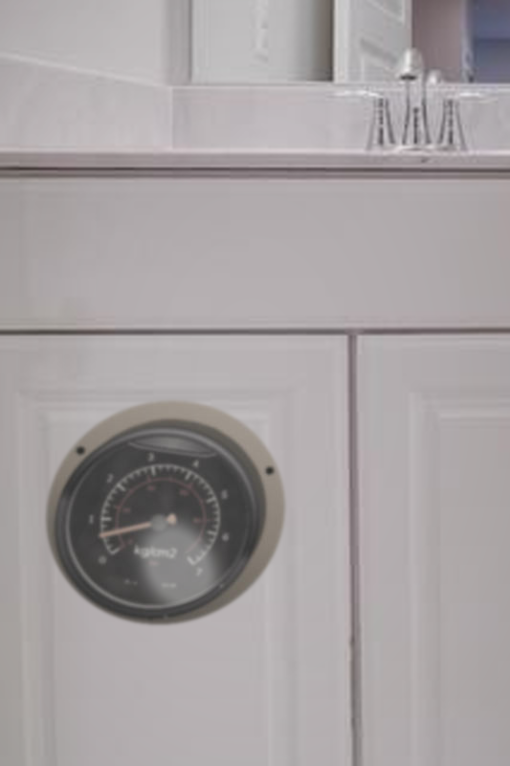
0.6 kg/cm²
